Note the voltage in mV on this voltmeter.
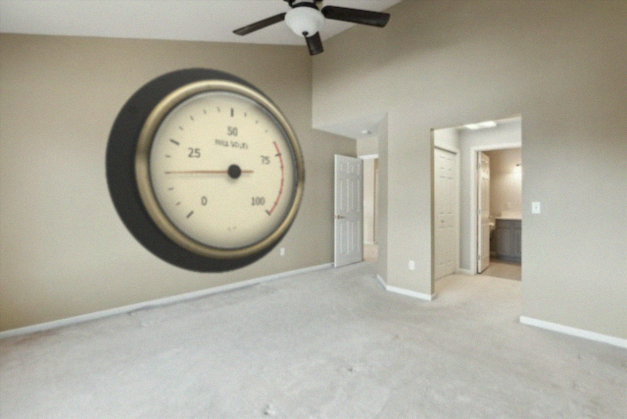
15 mV
